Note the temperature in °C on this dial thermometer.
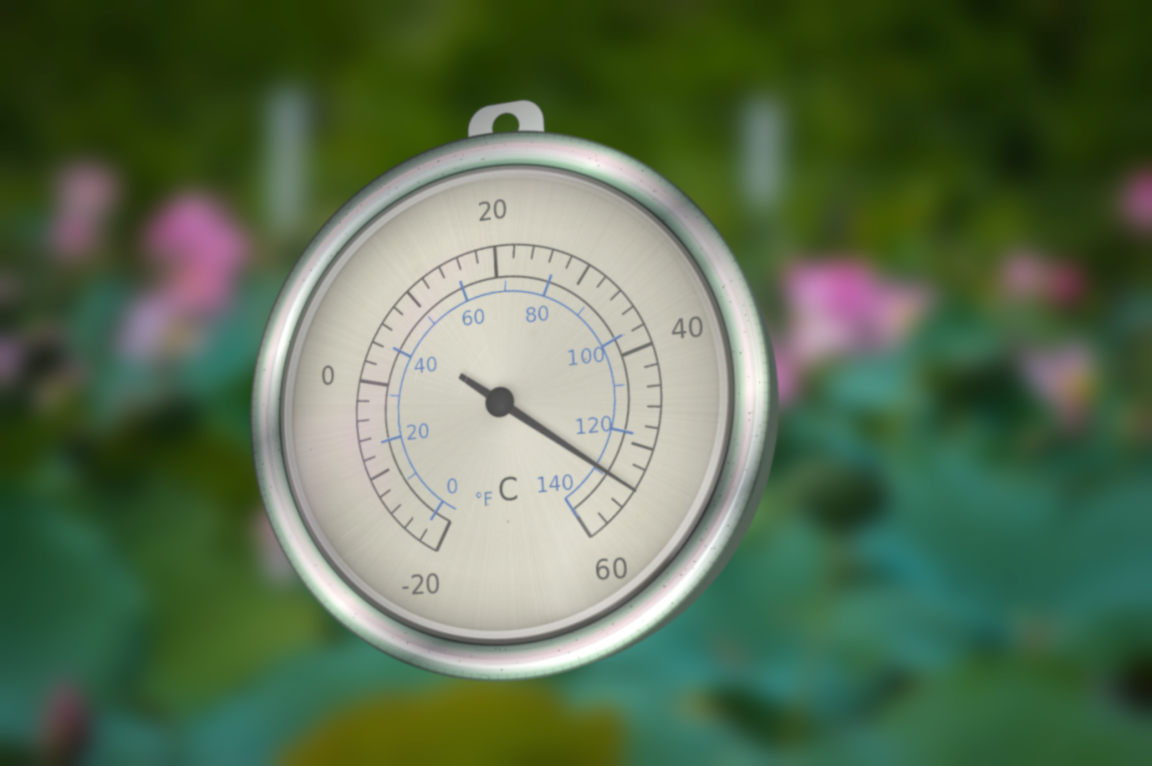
54 °C
